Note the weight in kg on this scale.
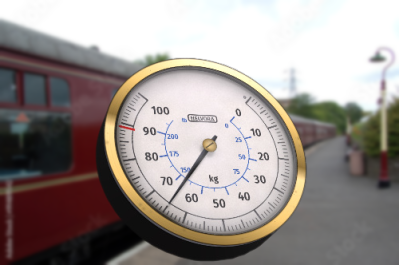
65 kg
